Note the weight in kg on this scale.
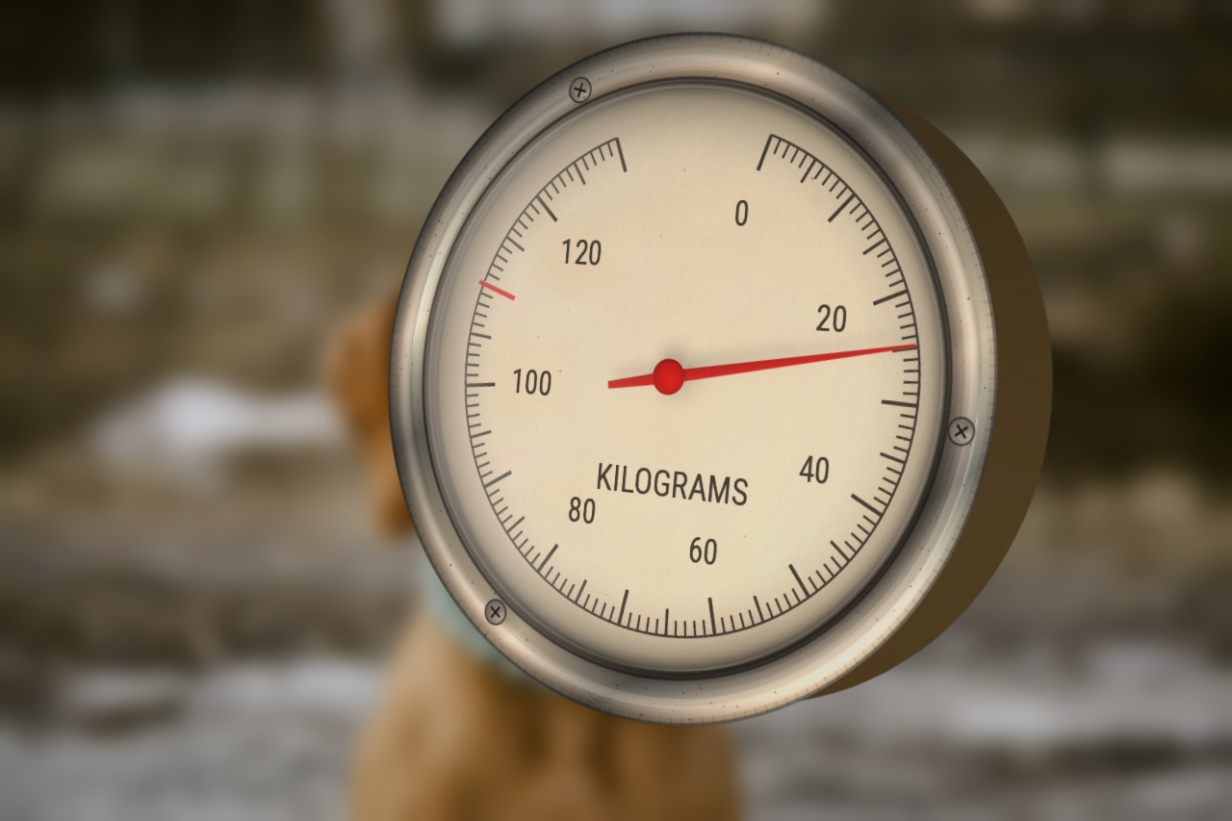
25 kg
